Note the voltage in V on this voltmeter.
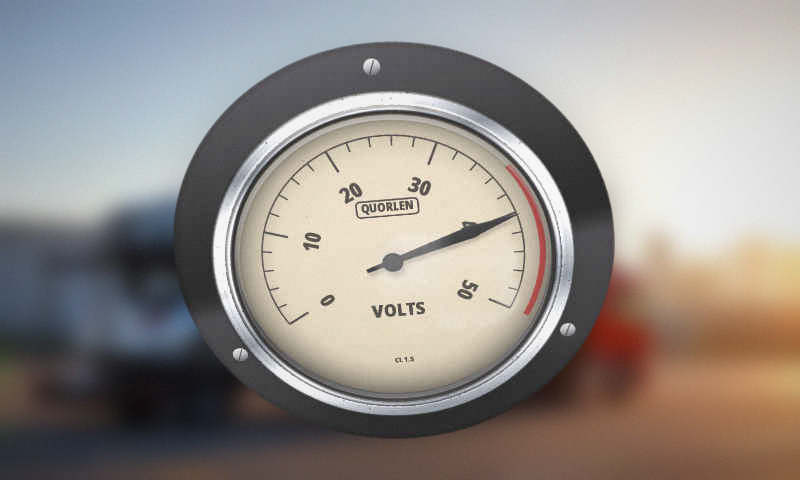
40 V
